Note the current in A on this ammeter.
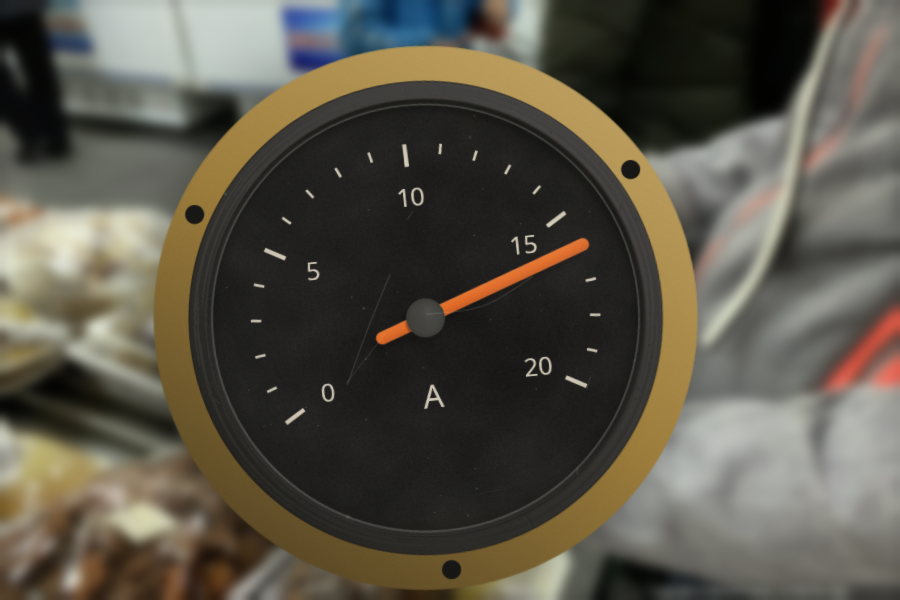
16 A
